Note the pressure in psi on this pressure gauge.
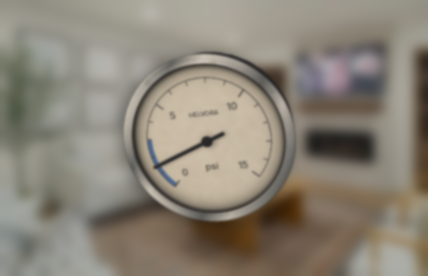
1.5 psi
